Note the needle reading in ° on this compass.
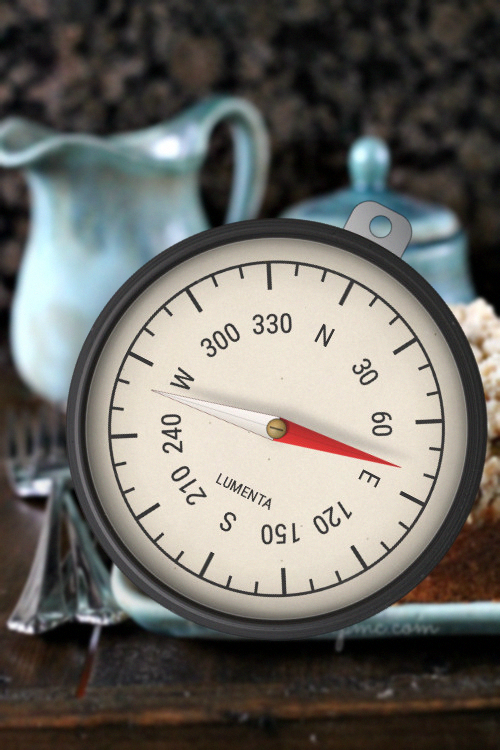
80 °
